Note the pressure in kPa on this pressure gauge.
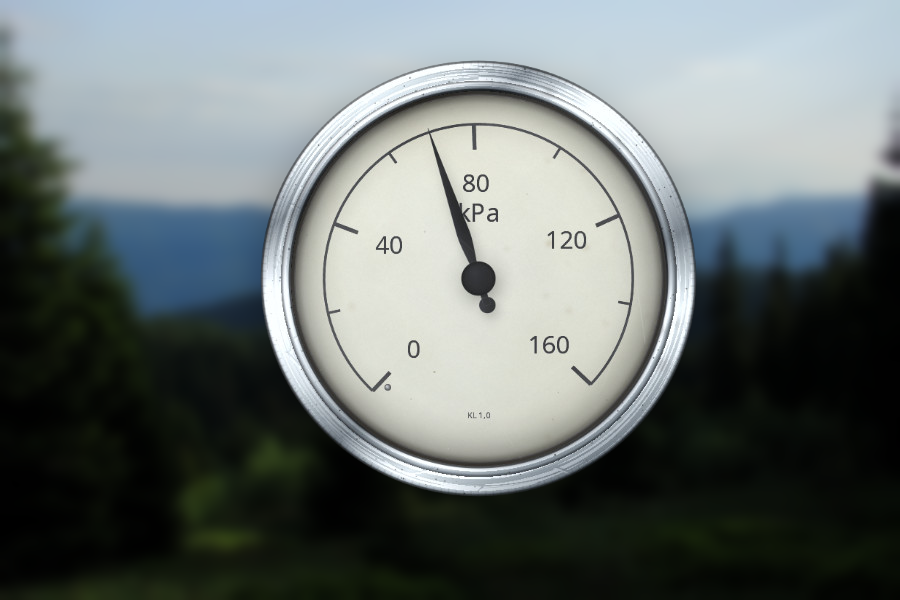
70 kPa
